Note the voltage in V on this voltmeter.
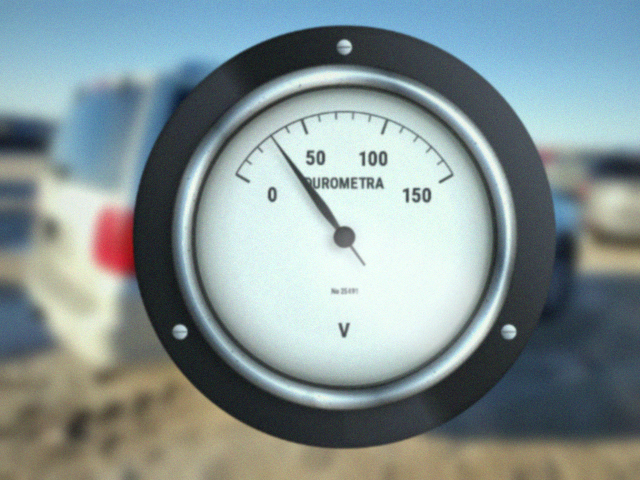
30 V
